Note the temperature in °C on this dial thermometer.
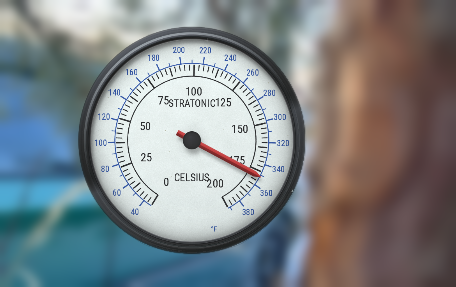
177.5 °C
